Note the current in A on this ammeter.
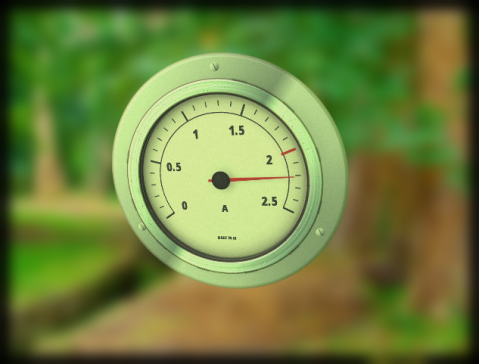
2.2 A
